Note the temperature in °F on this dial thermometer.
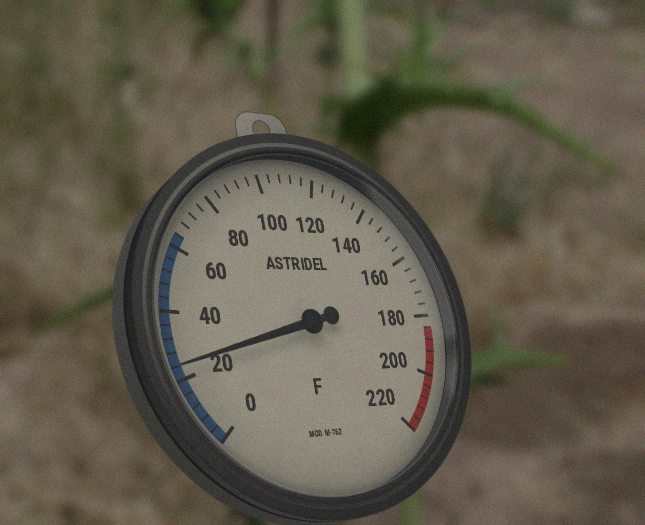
24 °F
